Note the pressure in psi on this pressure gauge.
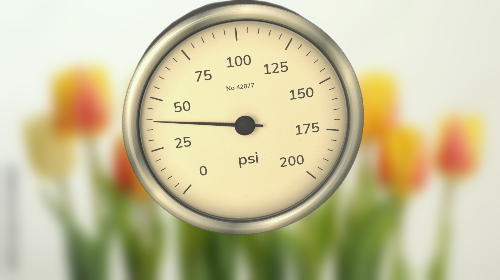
40 psi
